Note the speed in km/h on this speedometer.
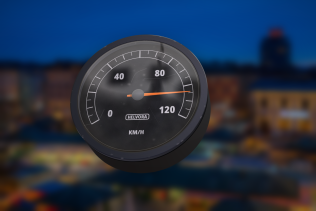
105 km/h
